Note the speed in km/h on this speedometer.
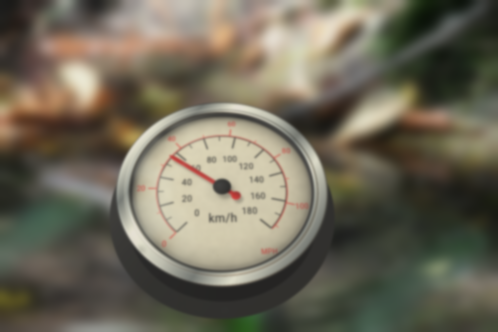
55 km/h
